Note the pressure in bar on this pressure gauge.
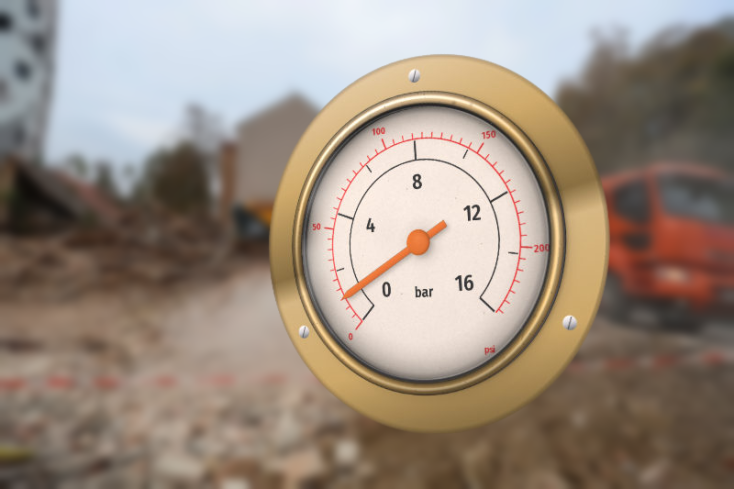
1 bar
